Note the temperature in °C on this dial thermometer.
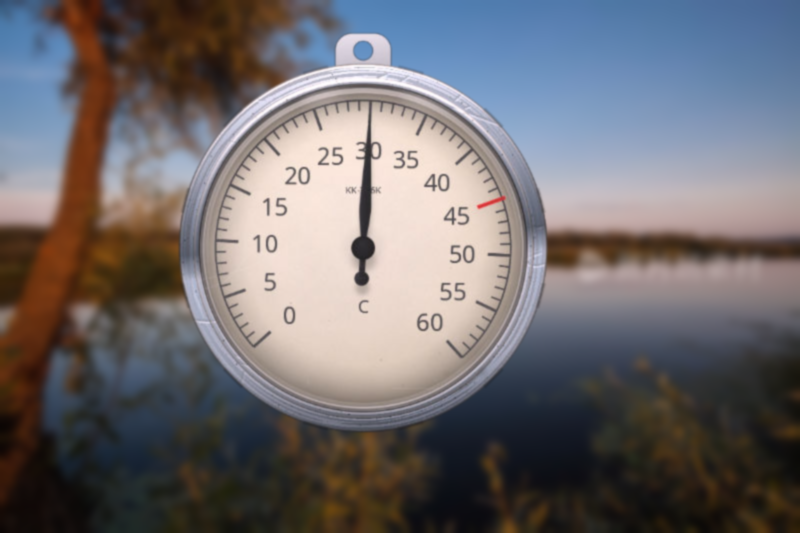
30 °C
